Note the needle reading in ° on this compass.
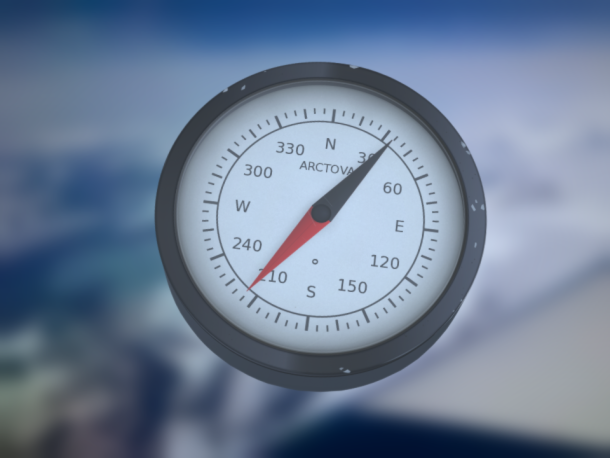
215 °
